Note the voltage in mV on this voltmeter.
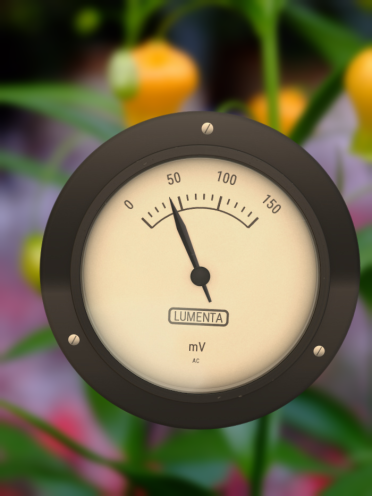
40 mV
